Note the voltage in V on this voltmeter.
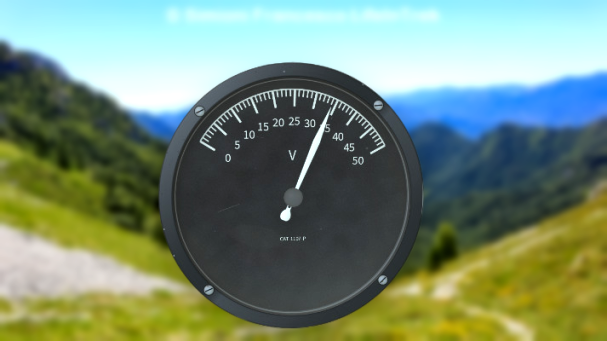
34 V
